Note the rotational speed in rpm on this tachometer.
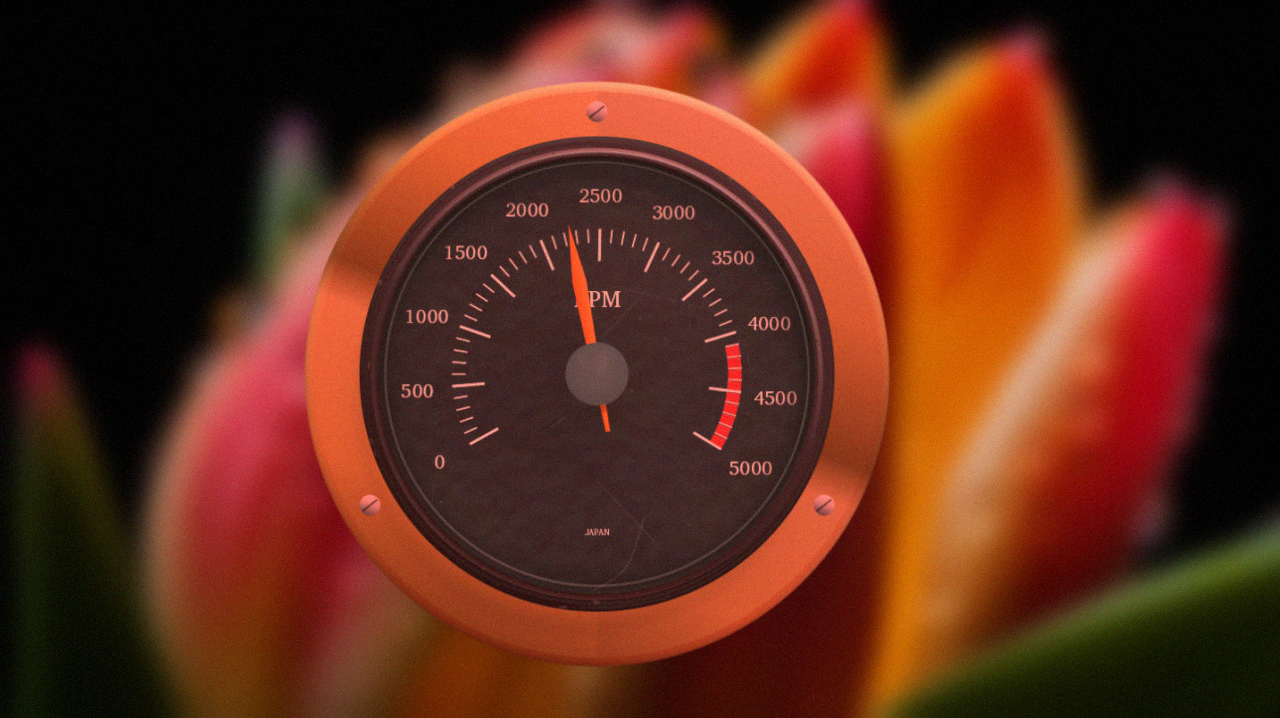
2250 rpm
